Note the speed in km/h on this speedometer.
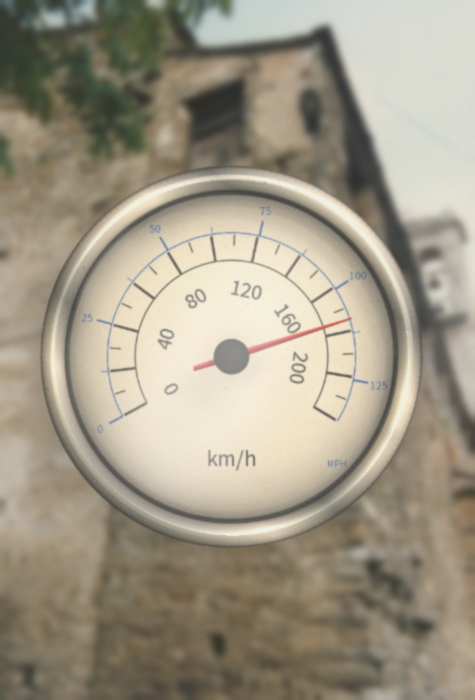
175 km/h
